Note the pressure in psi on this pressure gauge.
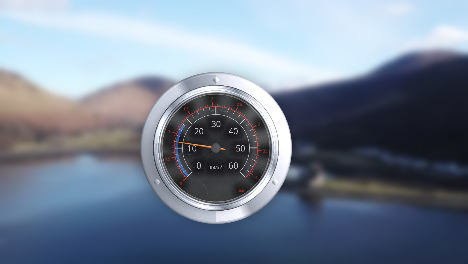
12 psi
